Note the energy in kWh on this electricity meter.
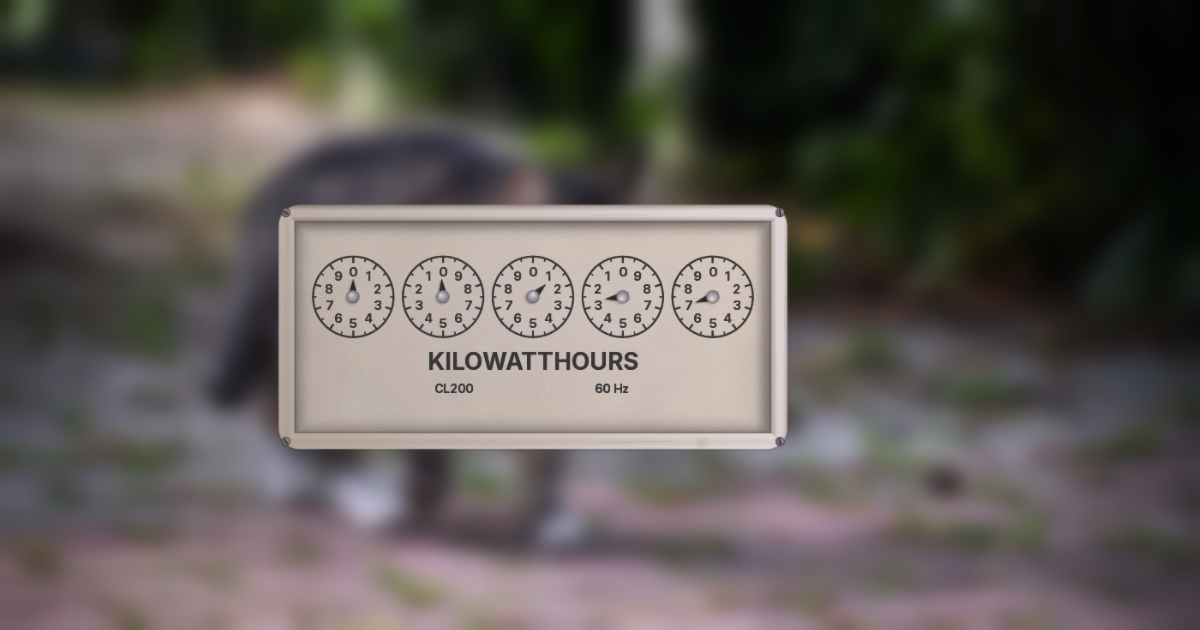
127 kWh
